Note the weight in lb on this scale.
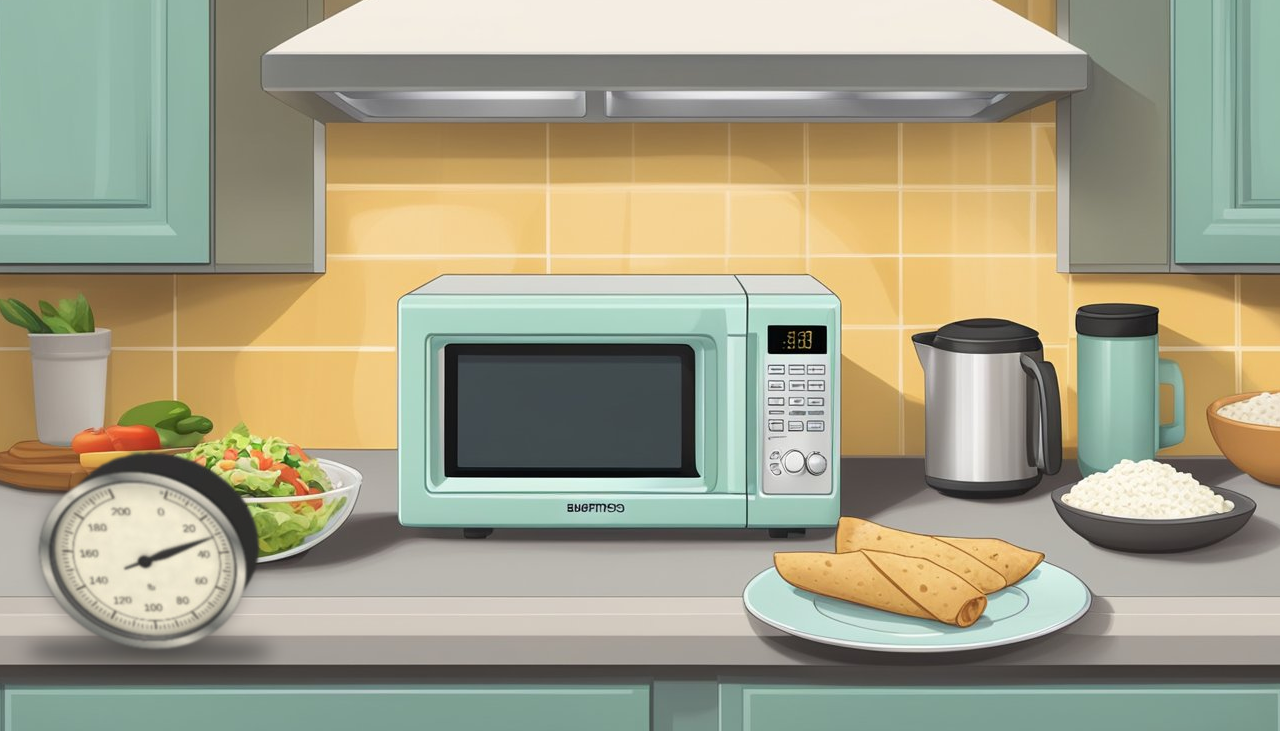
30 lb
